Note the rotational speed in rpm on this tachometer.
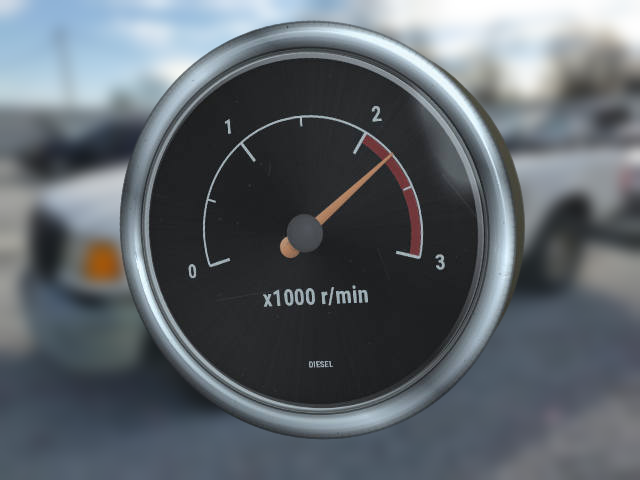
2250 rpm
